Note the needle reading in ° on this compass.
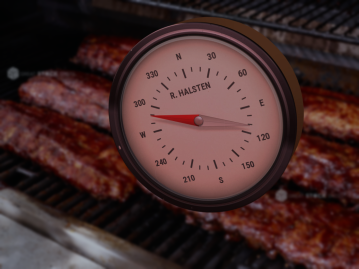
290 °
